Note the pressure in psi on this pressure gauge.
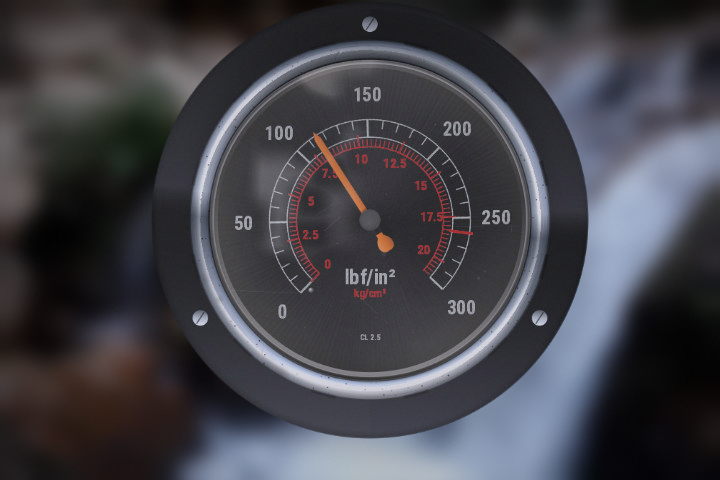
115 psi
